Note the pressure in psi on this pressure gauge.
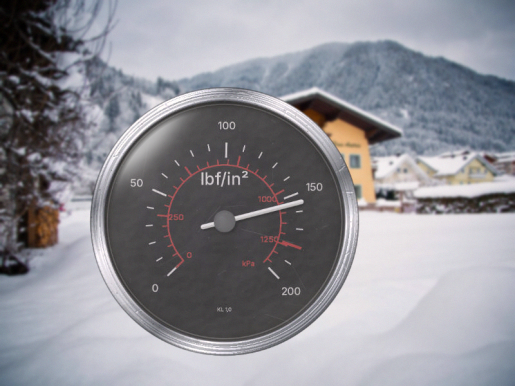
155 psi
